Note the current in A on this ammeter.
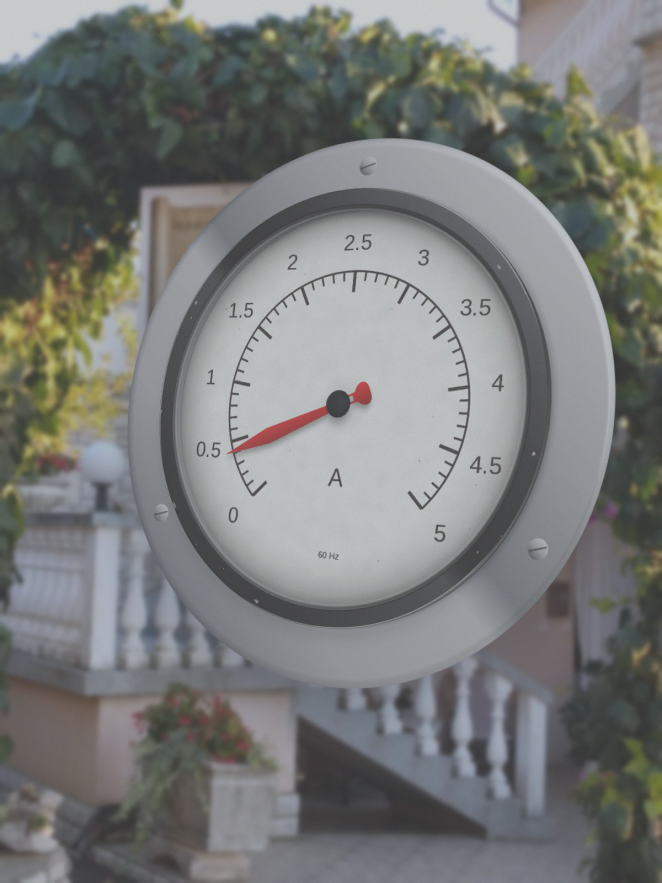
0.4 A
